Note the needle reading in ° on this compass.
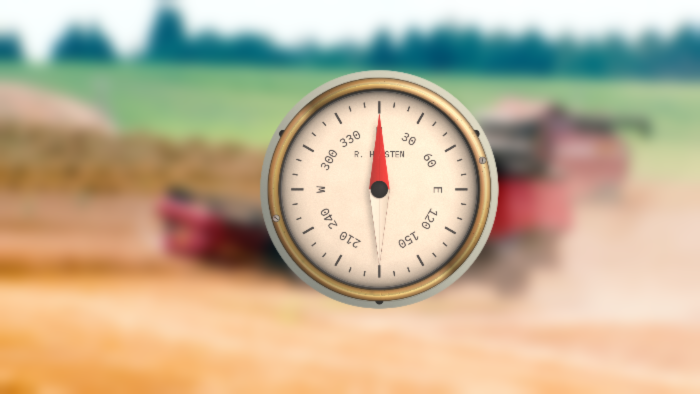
0 °
